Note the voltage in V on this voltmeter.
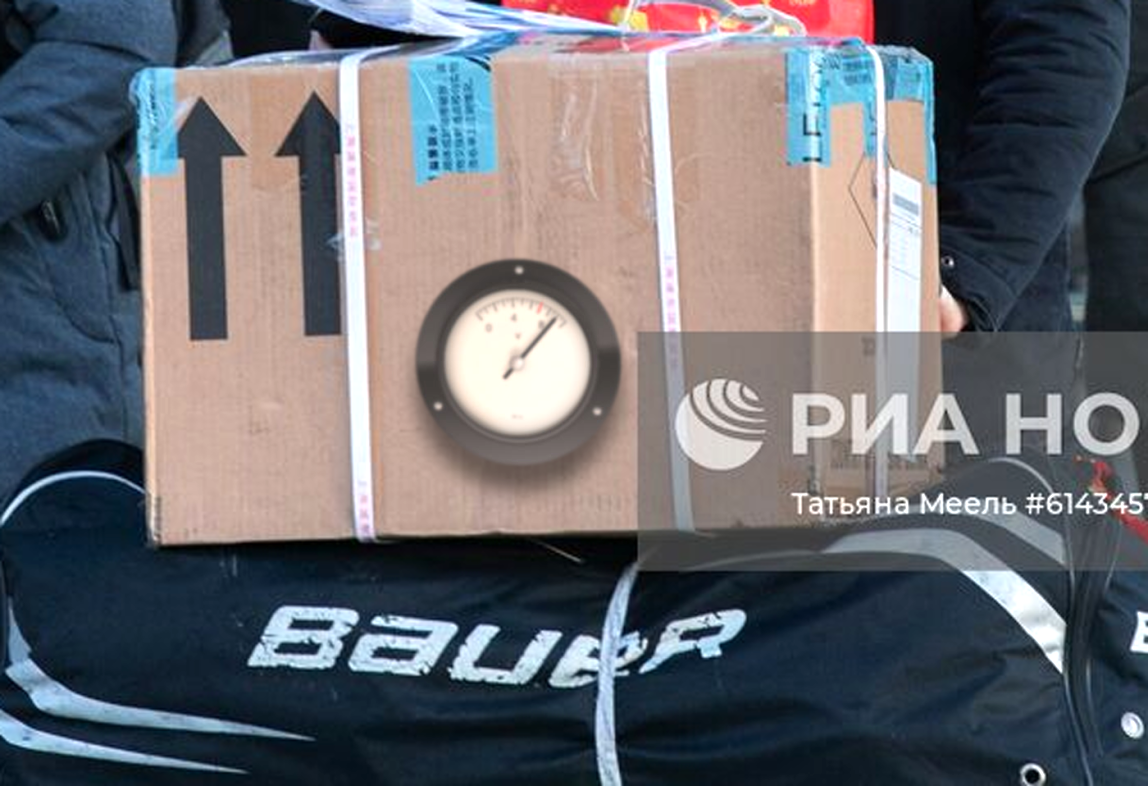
9 V
